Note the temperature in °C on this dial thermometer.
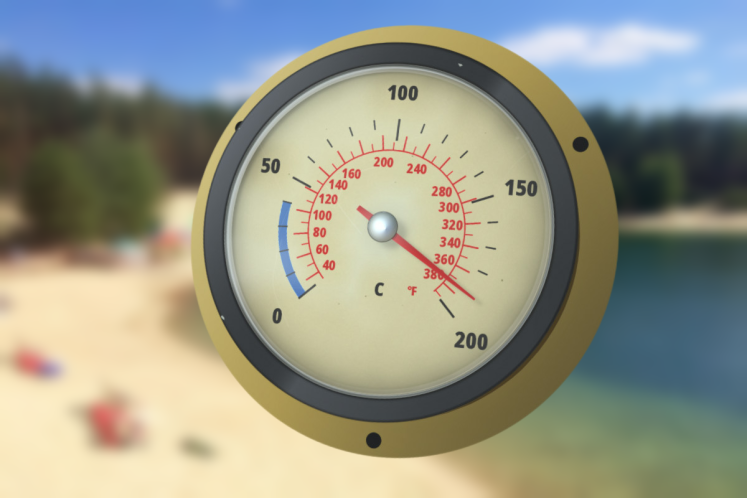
190 °C
